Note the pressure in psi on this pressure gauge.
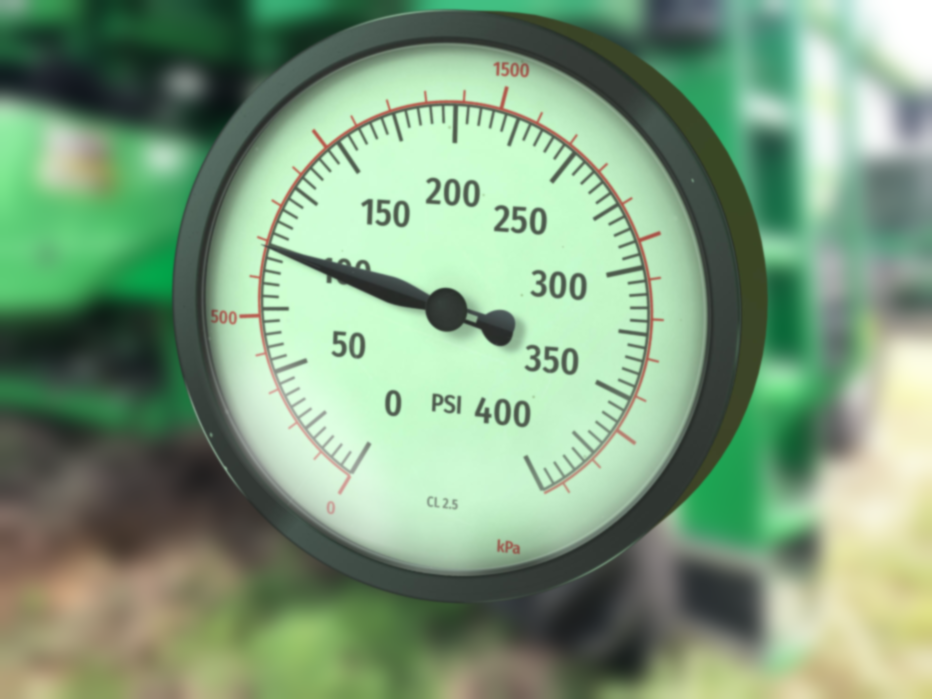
100 psi
